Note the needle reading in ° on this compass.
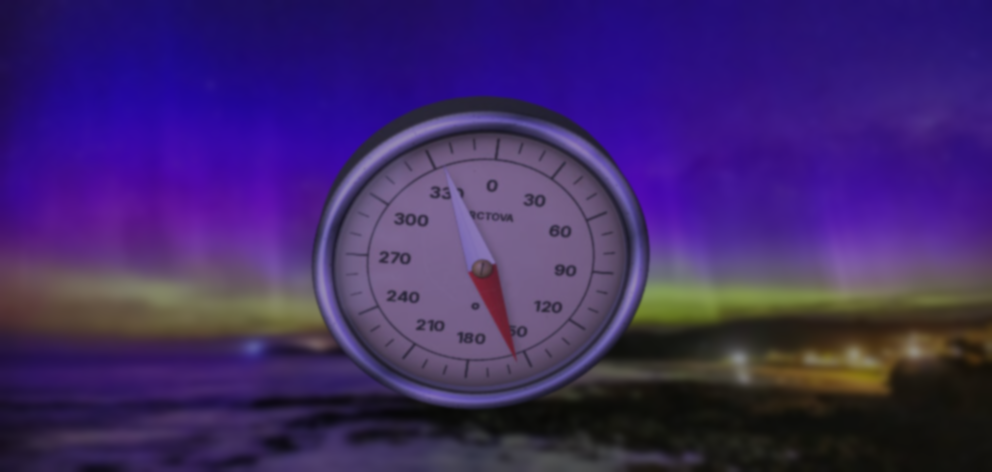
155 °
